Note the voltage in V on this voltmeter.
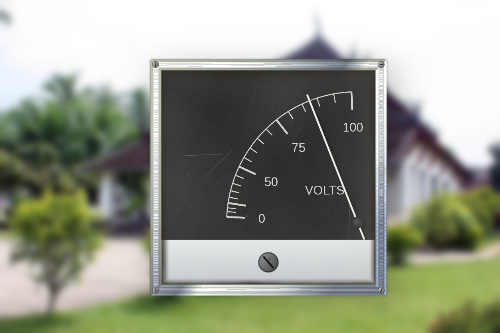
87.5 V
